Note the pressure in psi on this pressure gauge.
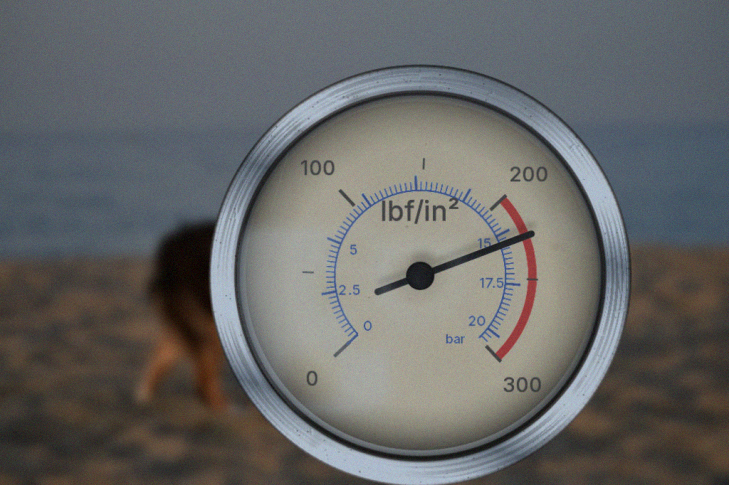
225 psi
